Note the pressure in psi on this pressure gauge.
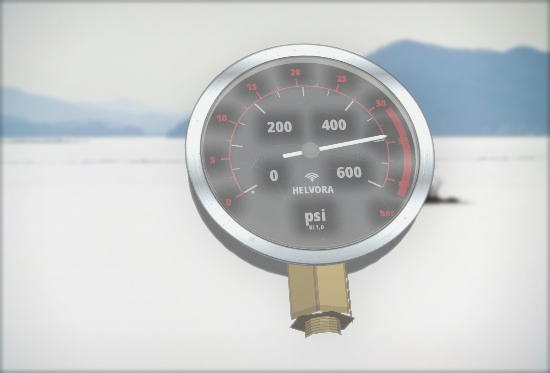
500 psi
